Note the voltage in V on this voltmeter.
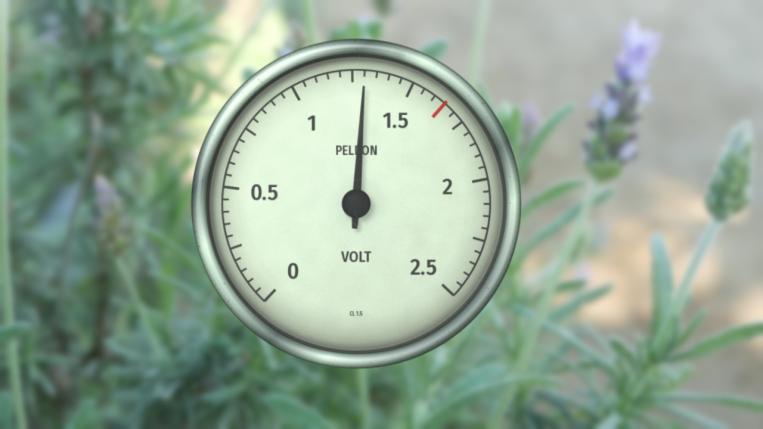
1.3 V
